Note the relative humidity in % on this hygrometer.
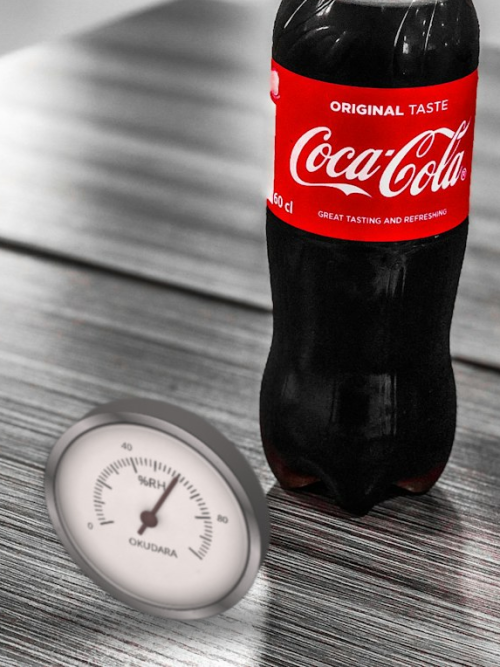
60 %
